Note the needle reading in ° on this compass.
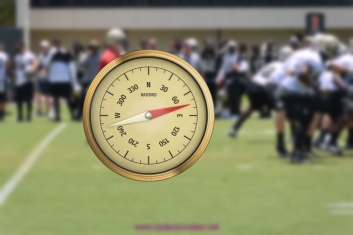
75 °
